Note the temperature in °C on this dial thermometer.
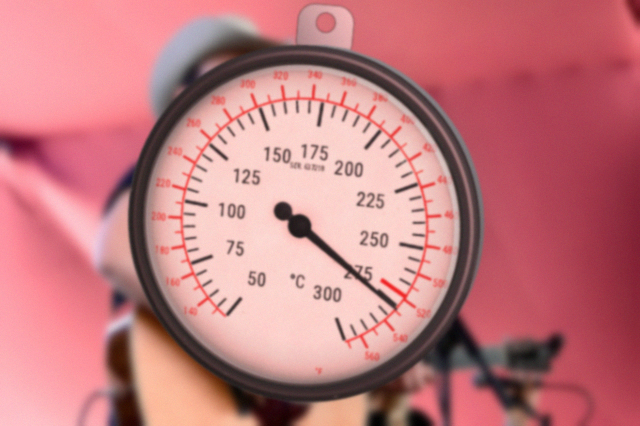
275 °C
